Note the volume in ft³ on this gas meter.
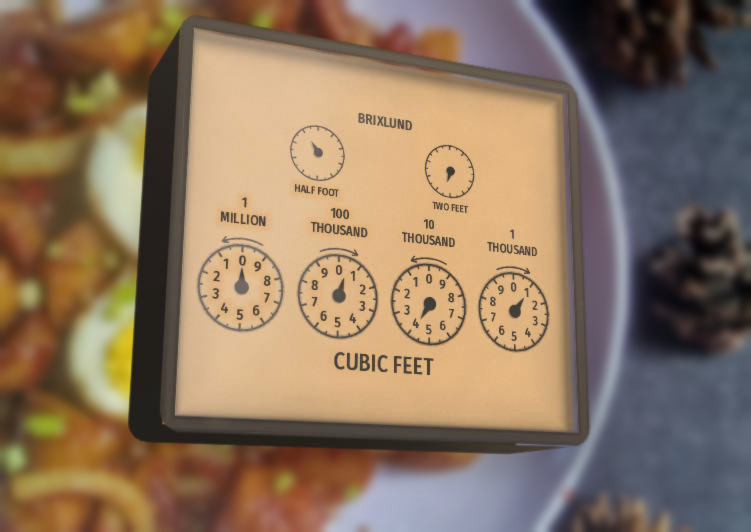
4100 ft³
